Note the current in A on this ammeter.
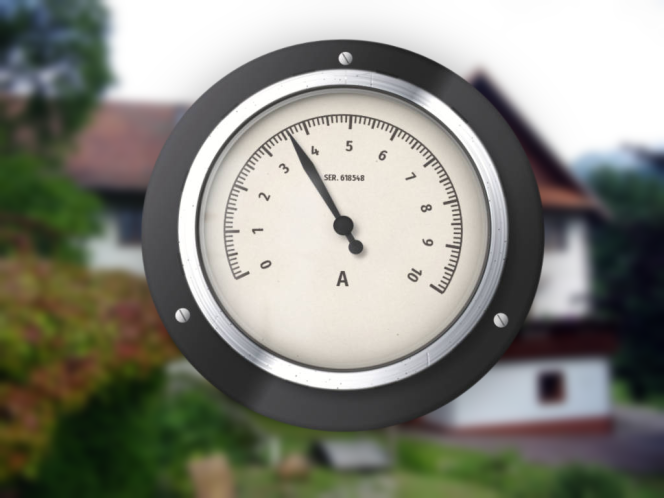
3.6 A
